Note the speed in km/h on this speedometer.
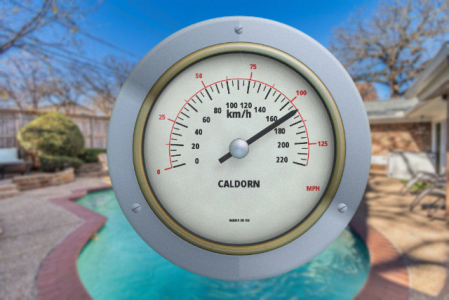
170 km/h
